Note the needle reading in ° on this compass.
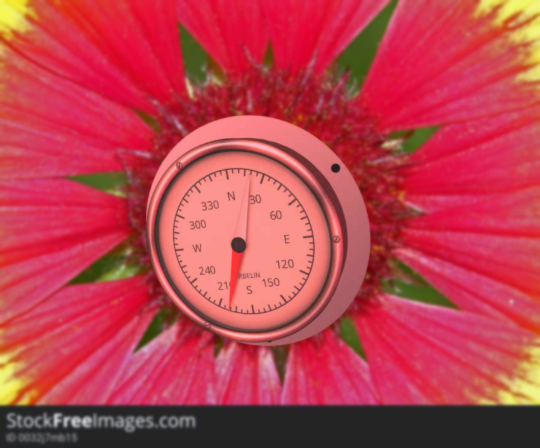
200 °
